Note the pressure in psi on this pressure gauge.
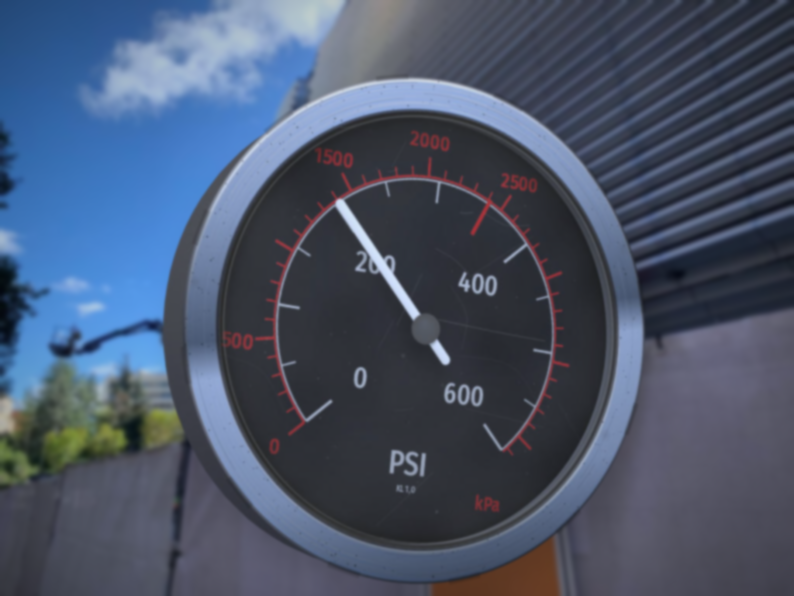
200 psi
